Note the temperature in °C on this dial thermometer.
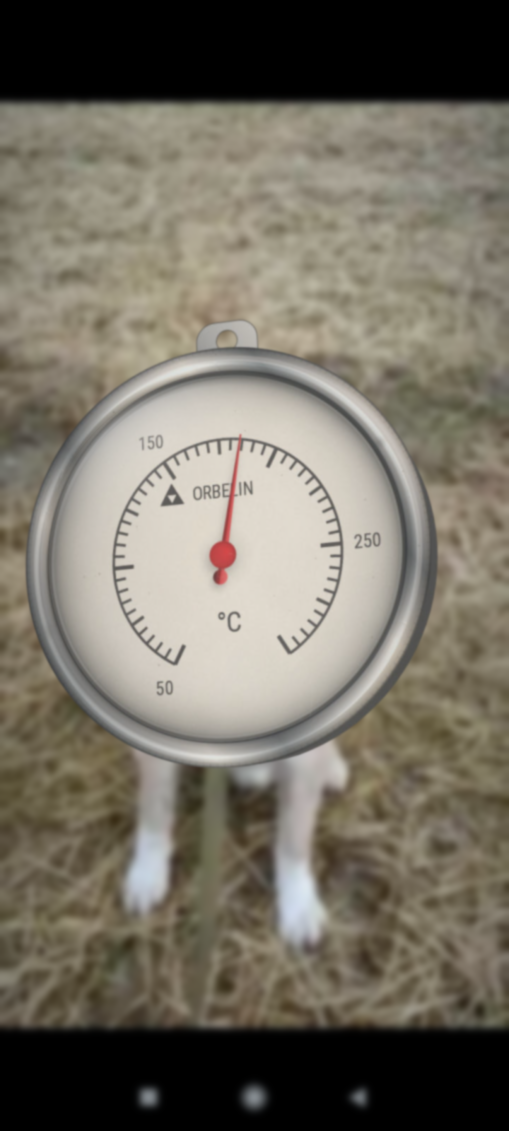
185 °C
